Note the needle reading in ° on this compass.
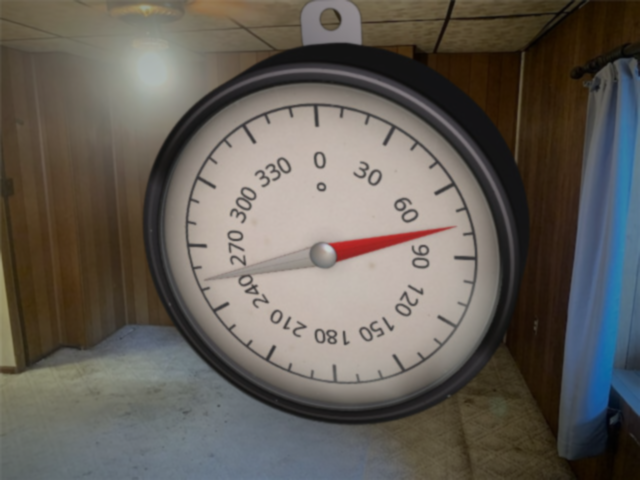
75 °
